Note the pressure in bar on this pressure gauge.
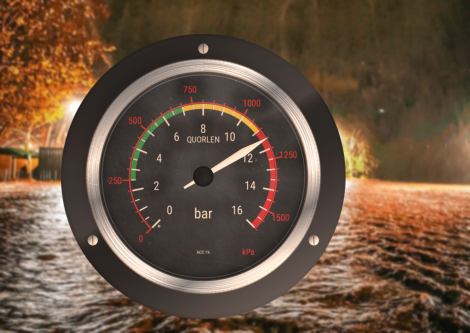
11.5 bar
